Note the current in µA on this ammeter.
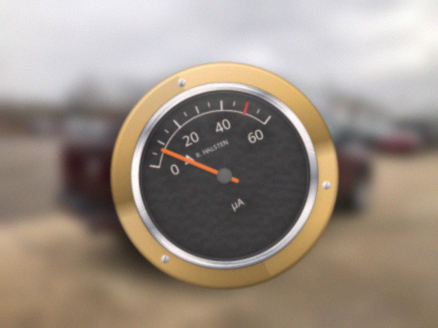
7.5 µA
